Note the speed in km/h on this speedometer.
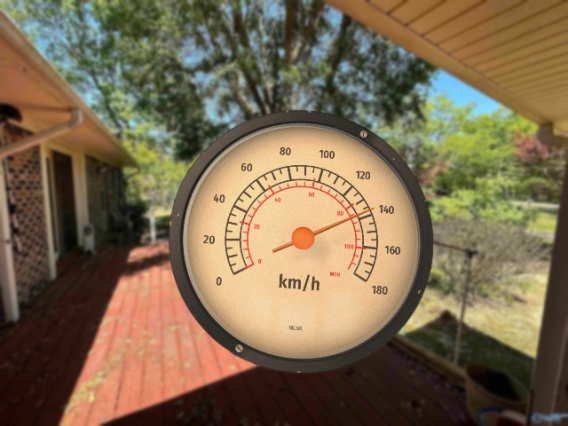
137.5 km/h
